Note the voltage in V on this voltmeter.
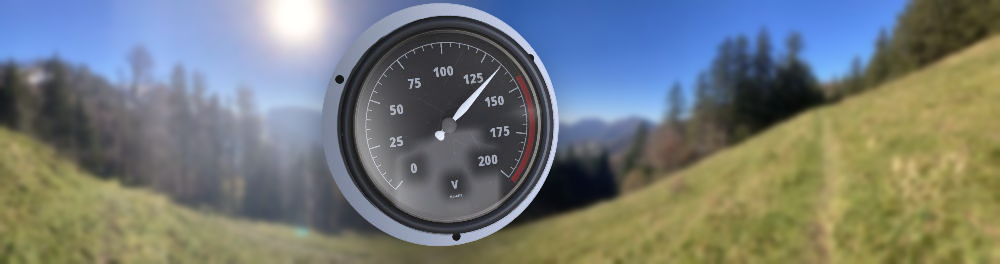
135 V
